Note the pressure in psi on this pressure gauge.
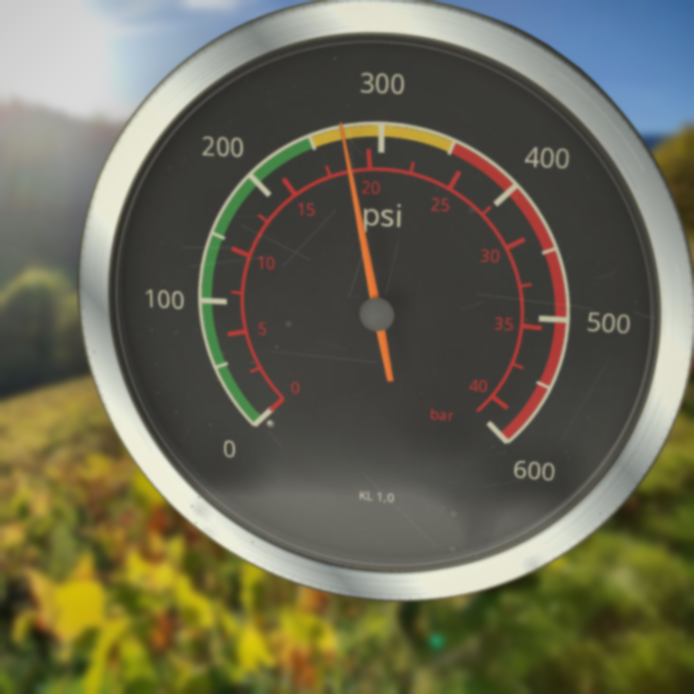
275 psi
